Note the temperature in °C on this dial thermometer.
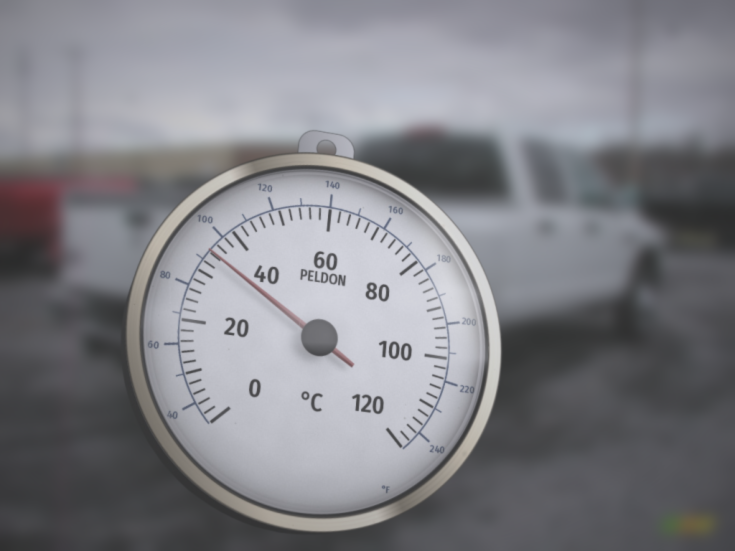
34 °C
